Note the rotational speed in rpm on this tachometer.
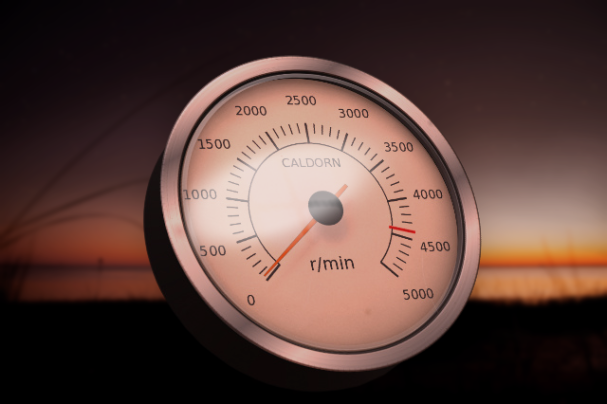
50 rpm
